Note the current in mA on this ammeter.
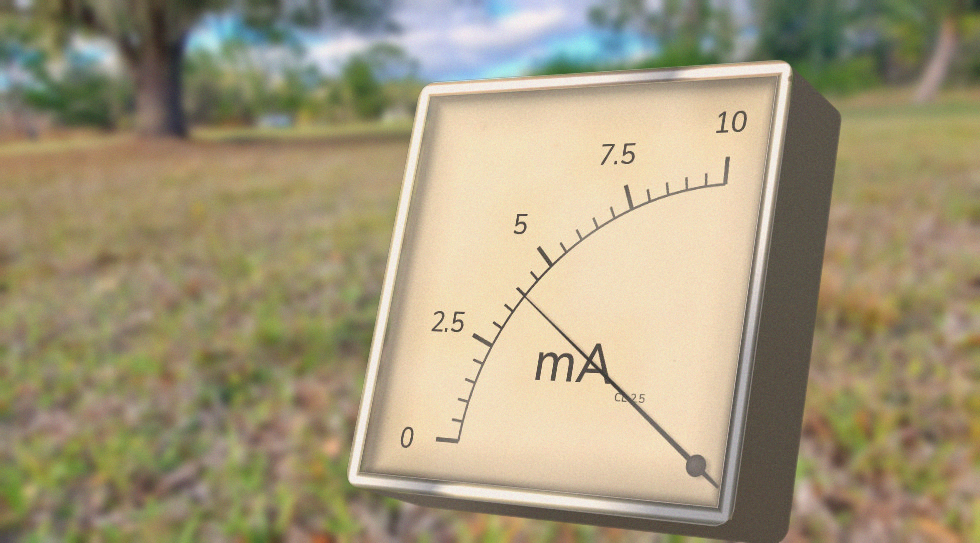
4 mA
